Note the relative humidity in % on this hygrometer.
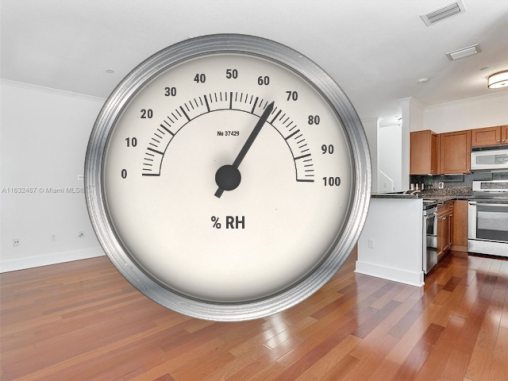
66 %
